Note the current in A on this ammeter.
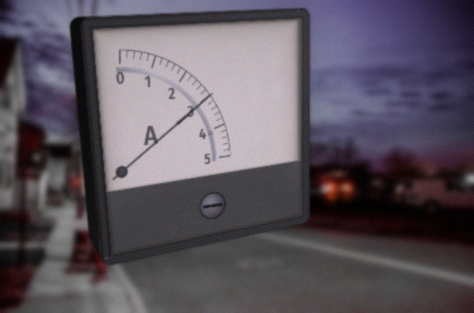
3 A
